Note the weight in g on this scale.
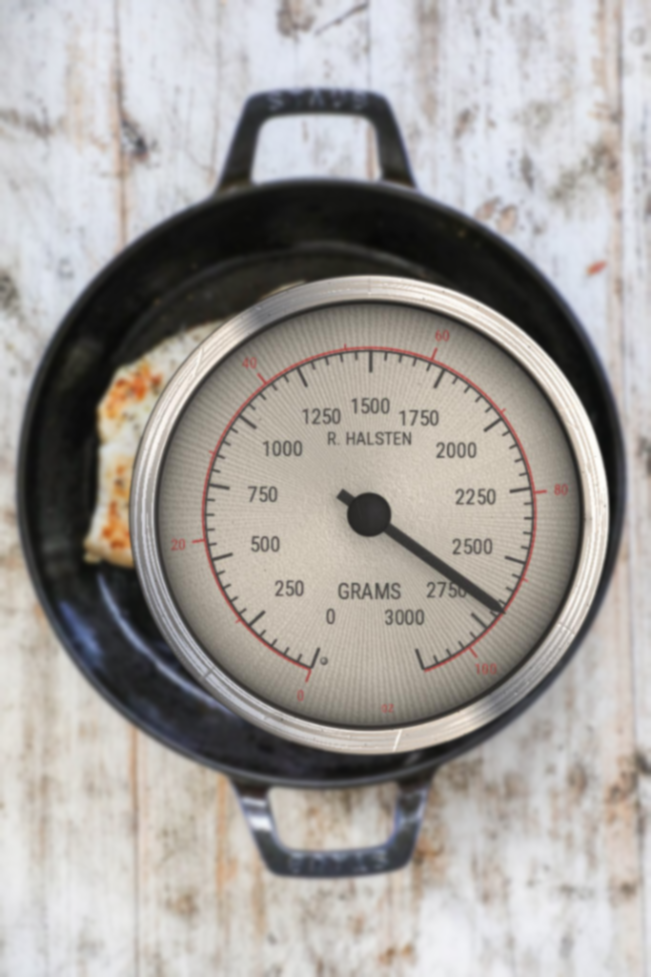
2675 g
